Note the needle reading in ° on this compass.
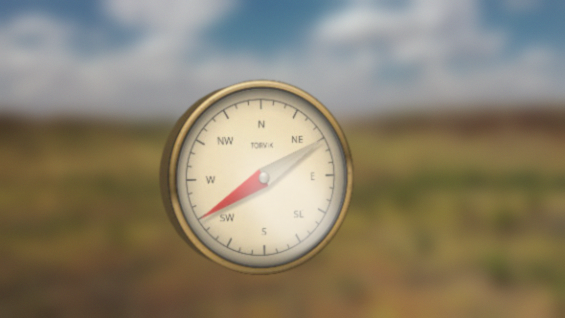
240 °
